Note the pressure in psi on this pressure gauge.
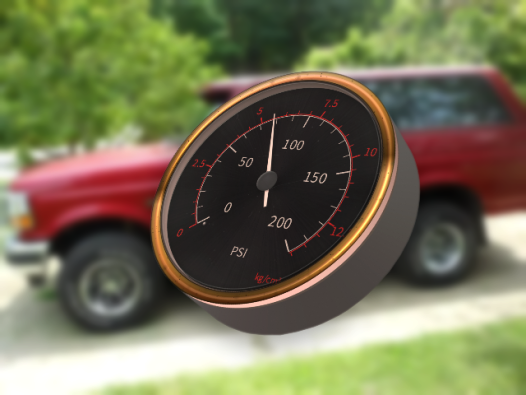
80 psi
